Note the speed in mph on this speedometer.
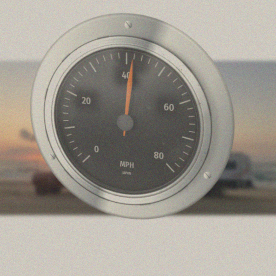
42 mph
